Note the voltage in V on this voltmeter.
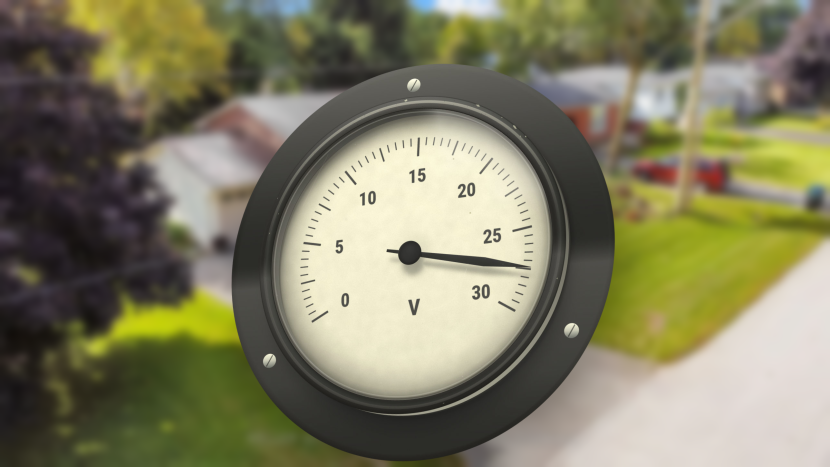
27.5 V
